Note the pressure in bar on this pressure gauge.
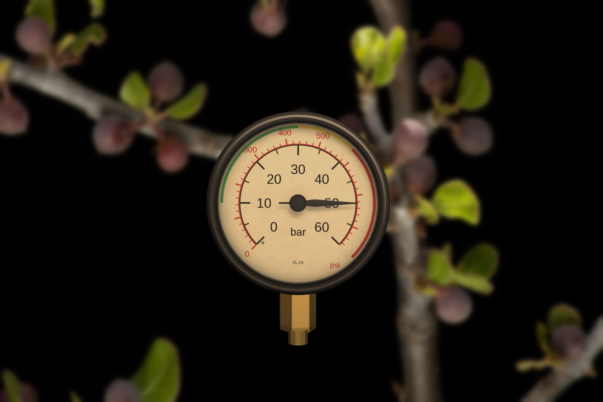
50 bar
